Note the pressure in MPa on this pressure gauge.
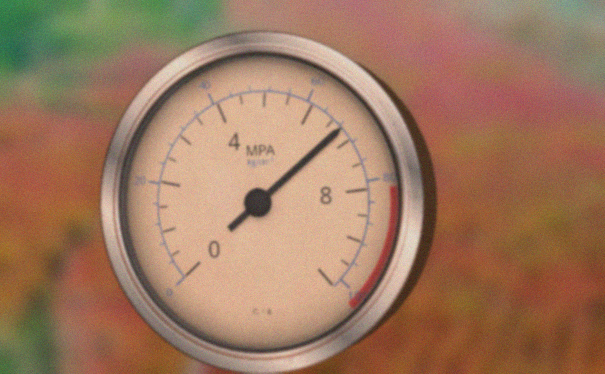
6.75 MPa
